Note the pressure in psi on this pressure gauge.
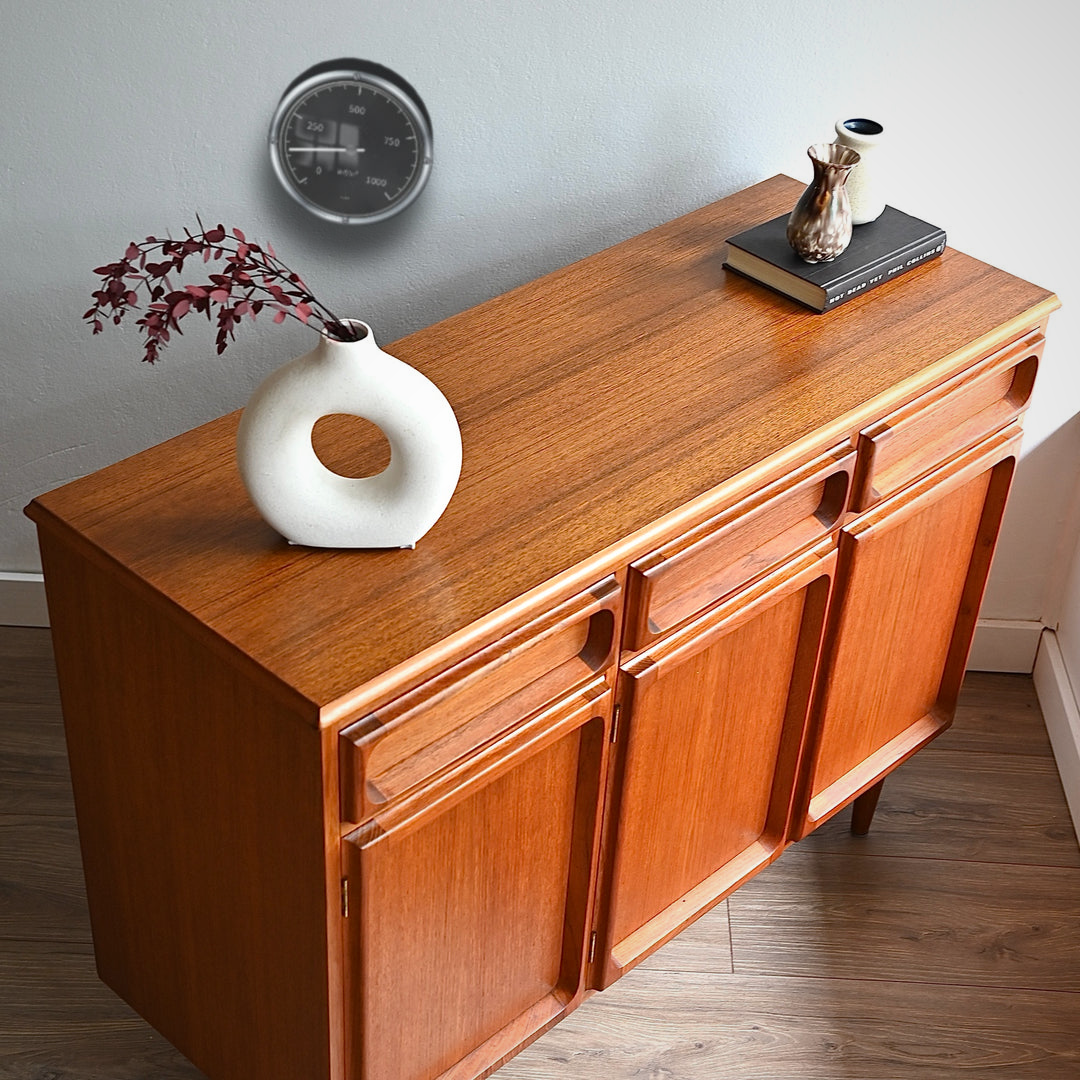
125 psi
